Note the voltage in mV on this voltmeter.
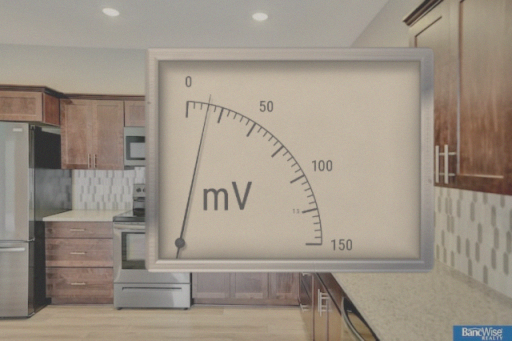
15 mV
